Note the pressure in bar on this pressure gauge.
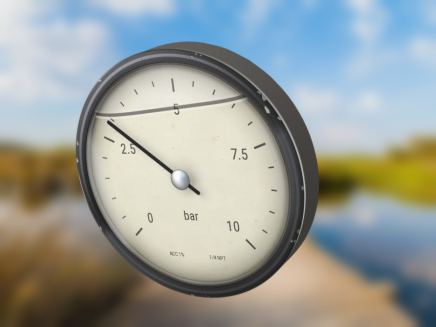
3 bar
